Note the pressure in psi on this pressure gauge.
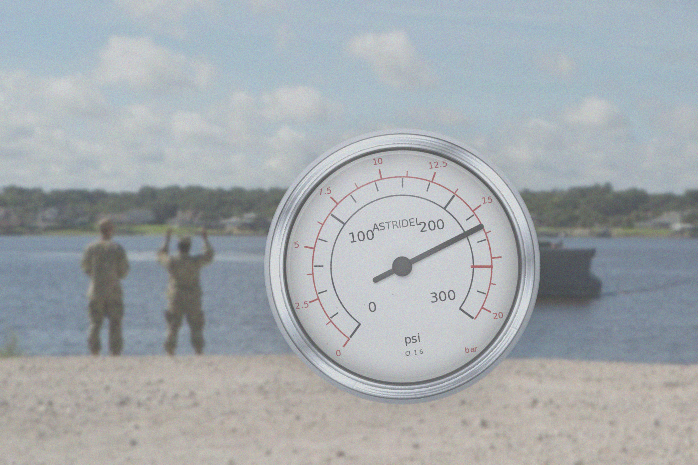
230 psi
